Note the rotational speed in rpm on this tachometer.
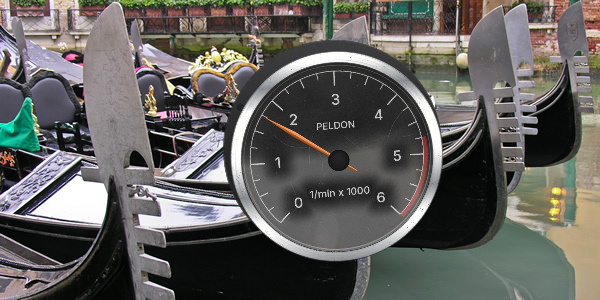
1750 rpm
